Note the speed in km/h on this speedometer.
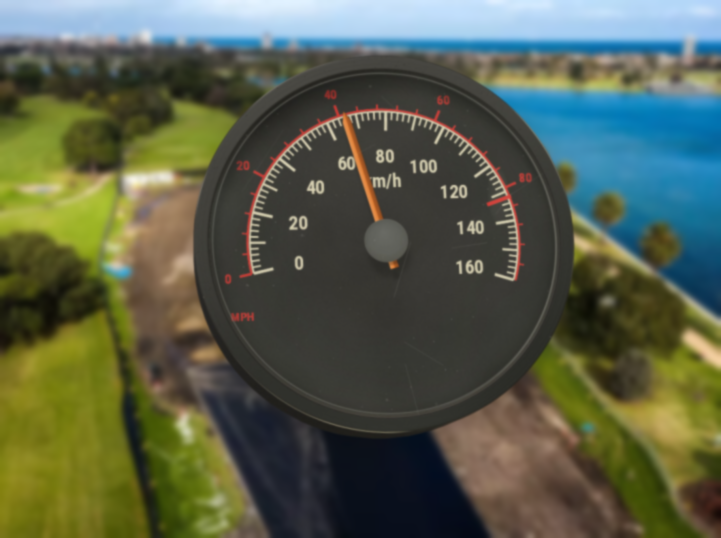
66 km/h
